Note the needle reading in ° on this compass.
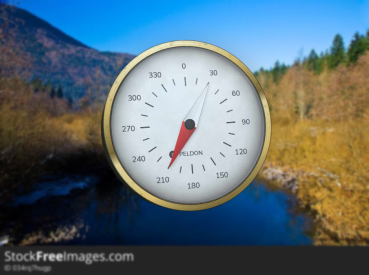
210 °
